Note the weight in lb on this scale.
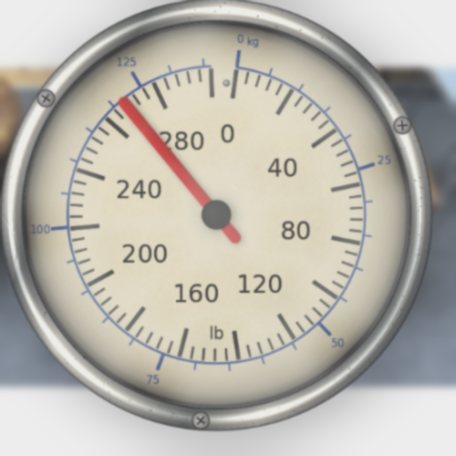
268 lb
